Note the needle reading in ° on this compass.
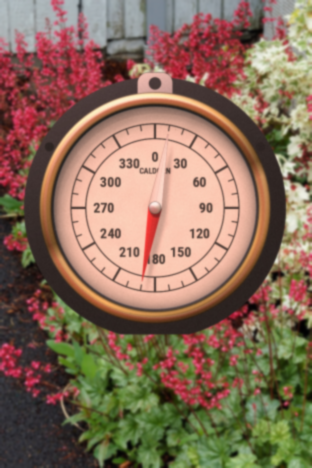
190 °
